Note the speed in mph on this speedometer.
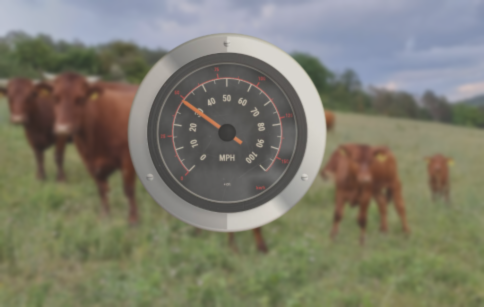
30 mph
